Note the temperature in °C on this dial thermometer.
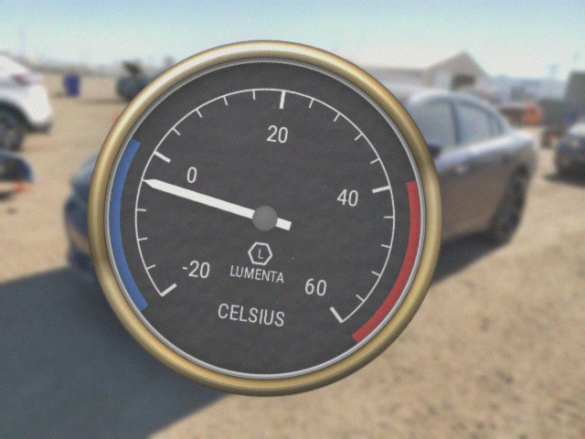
-4 °C
